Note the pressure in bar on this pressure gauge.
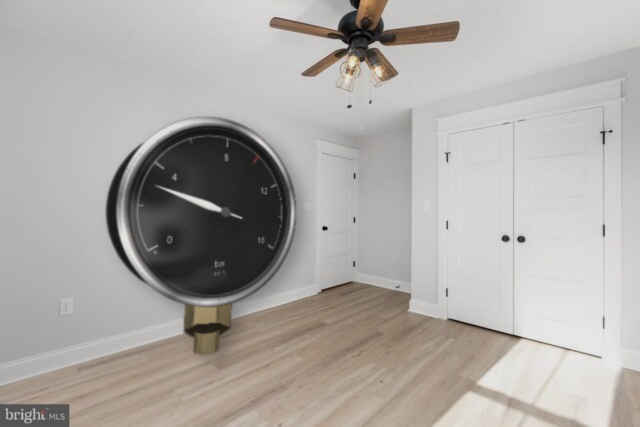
3 bar
